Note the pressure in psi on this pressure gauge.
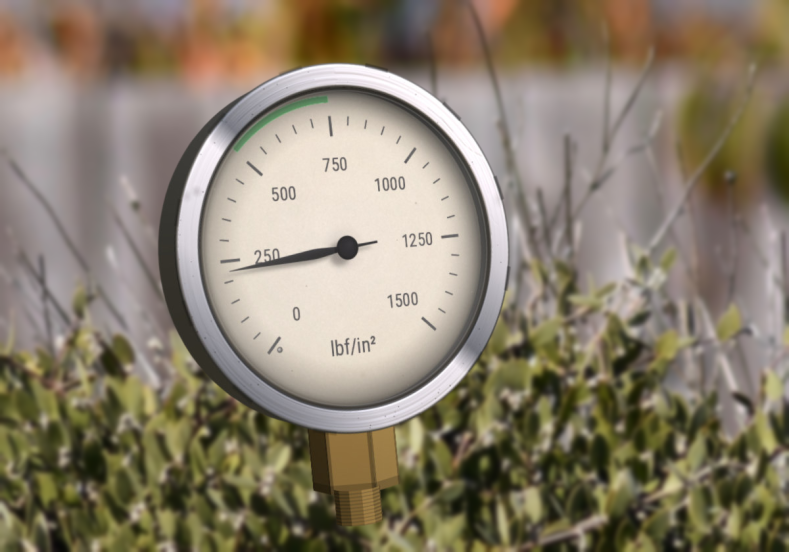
225 psi
